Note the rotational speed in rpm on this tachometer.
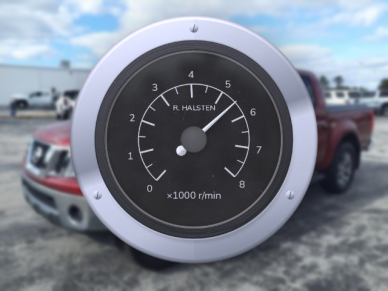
5500 rpm
